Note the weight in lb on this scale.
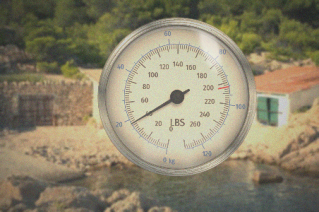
40 lb
